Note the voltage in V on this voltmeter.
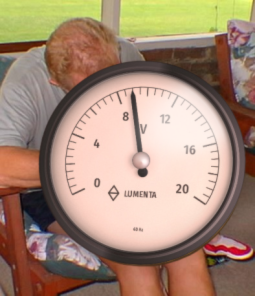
9 V
